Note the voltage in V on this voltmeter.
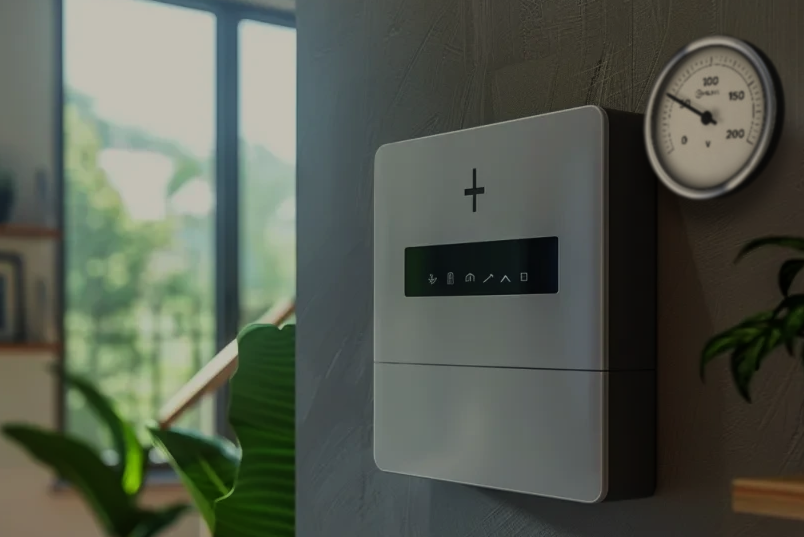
50 V
